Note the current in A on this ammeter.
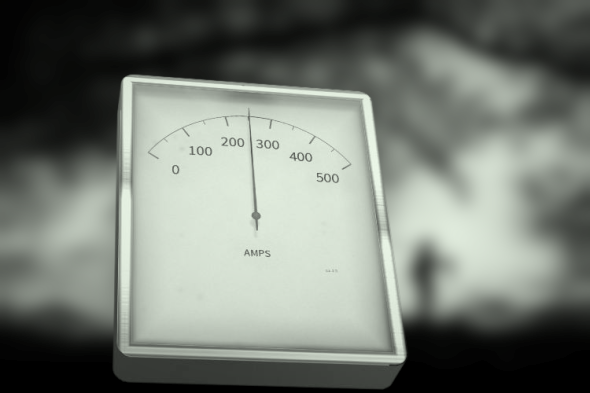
250 A
